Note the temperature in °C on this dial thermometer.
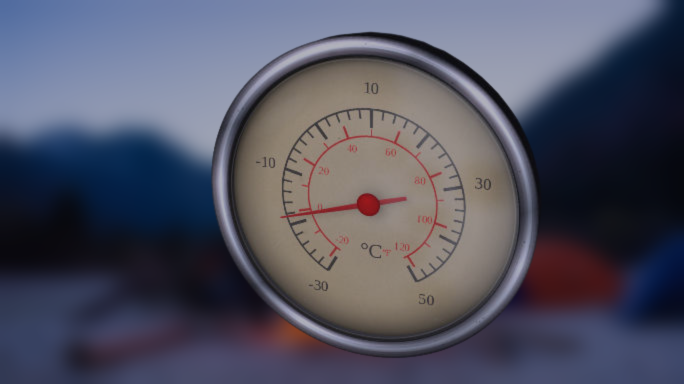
-18 °C
